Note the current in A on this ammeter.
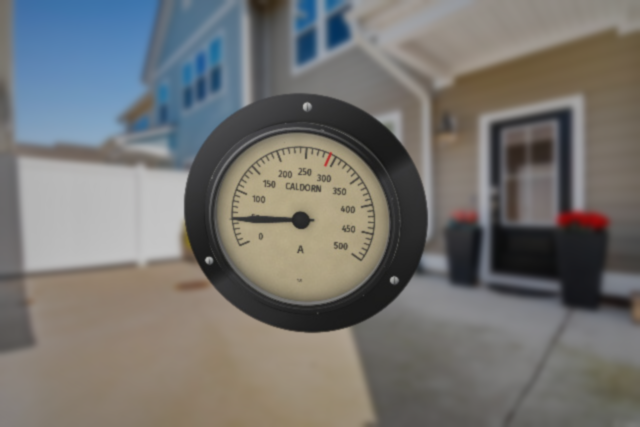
50 A
